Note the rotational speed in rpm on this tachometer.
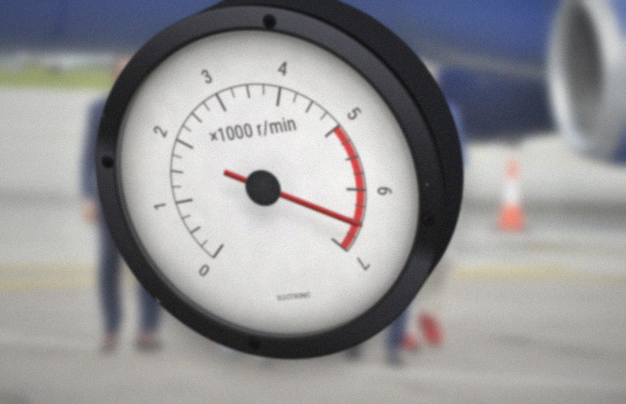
6500 rpm
